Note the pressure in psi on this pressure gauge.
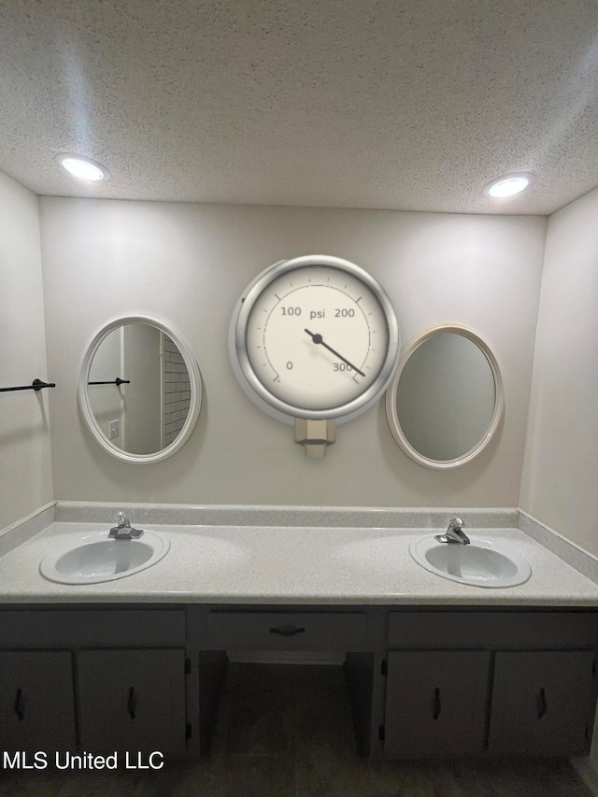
290 psi
